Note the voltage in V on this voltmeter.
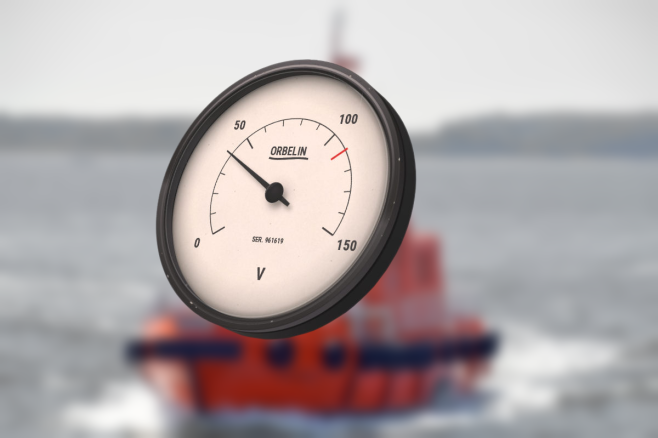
40 V
